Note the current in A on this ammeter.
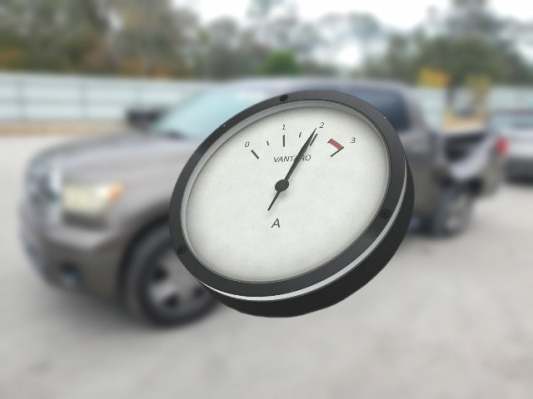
2 A
